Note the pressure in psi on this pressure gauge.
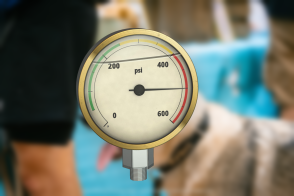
500 psi
